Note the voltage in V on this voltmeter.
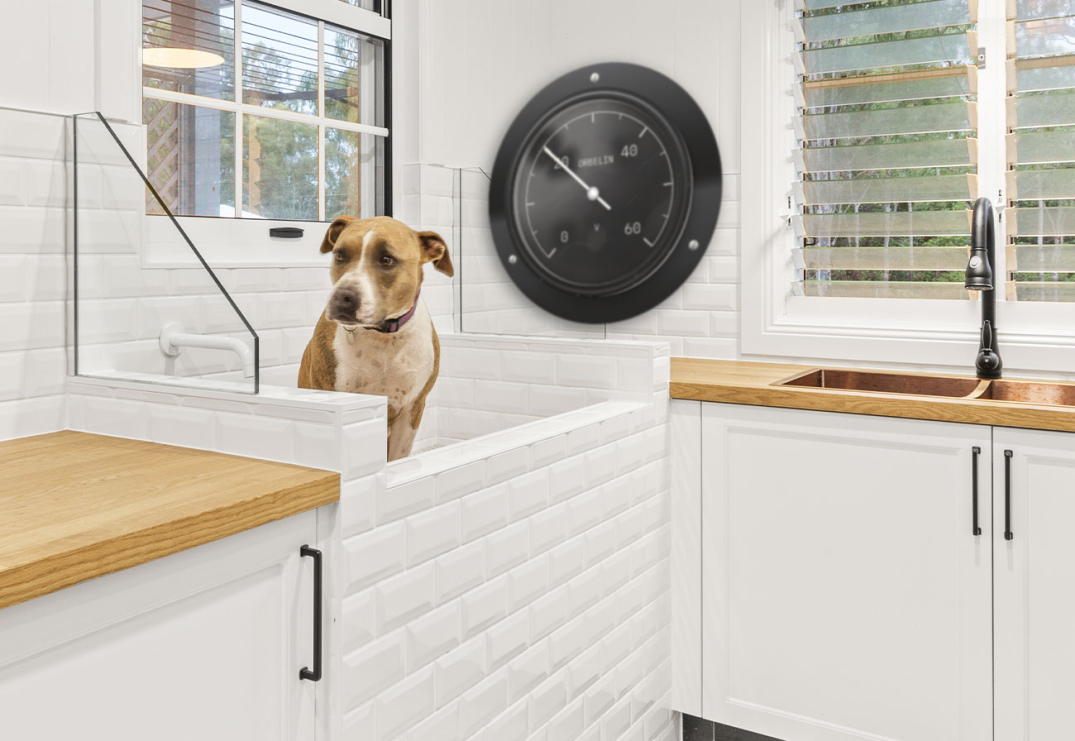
20 V
